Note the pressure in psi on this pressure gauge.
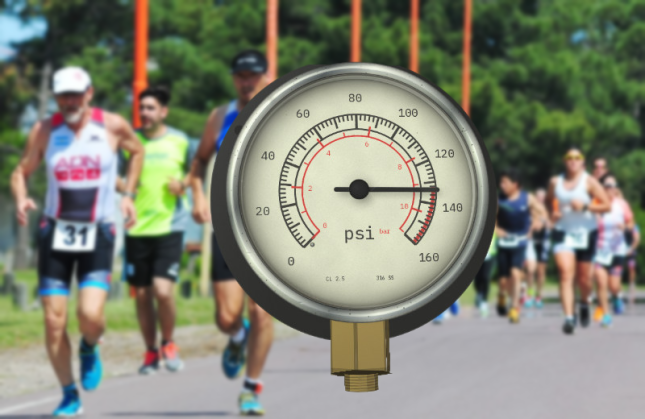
134 psi
